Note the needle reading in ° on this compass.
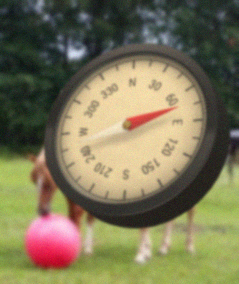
75 °
